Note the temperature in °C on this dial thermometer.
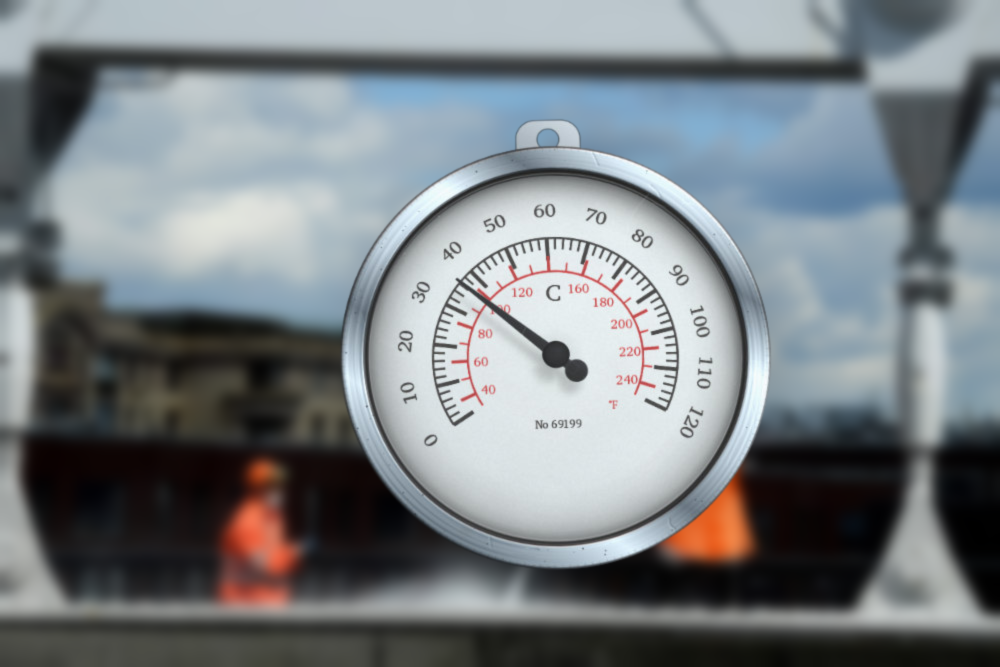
36 °C
